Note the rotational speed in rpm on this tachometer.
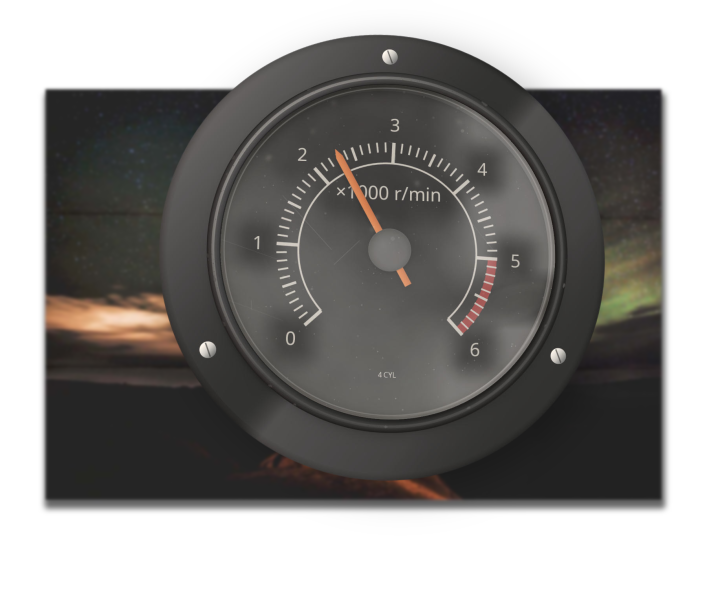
2300 rpm
